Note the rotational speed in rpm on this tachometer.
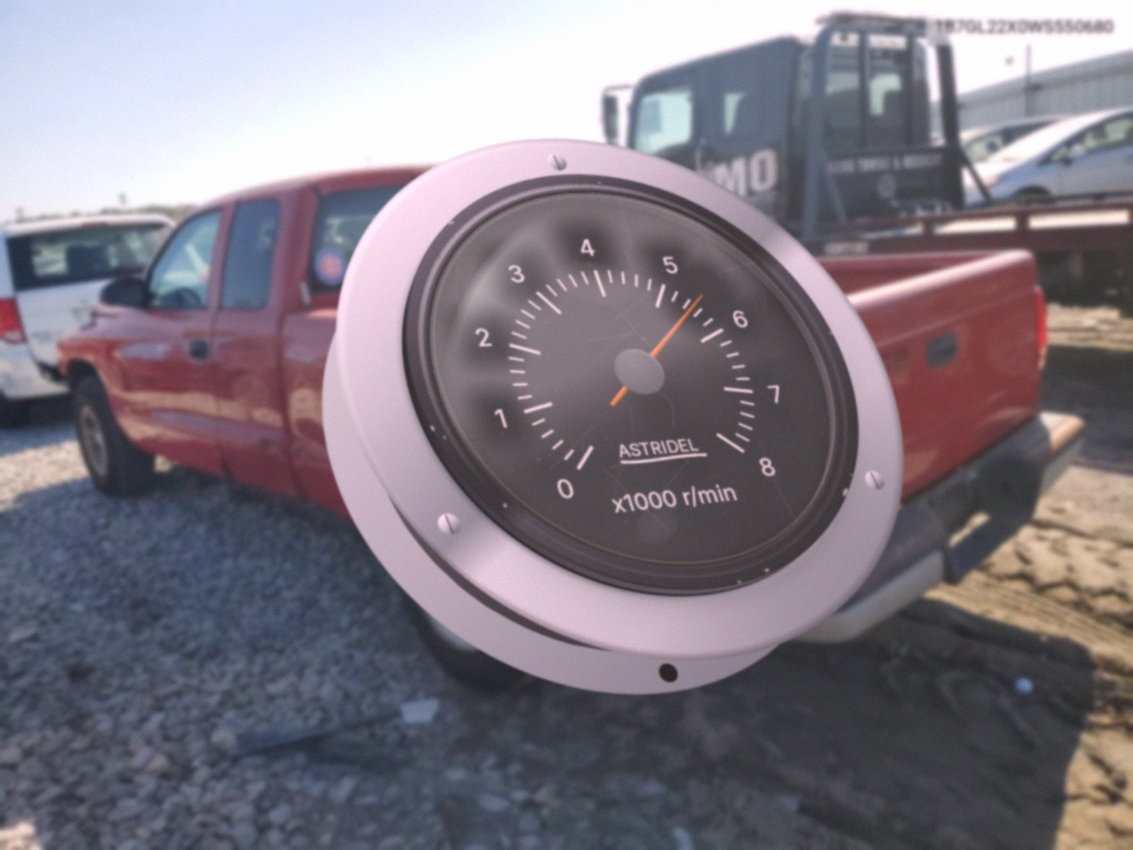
5500 rpm
